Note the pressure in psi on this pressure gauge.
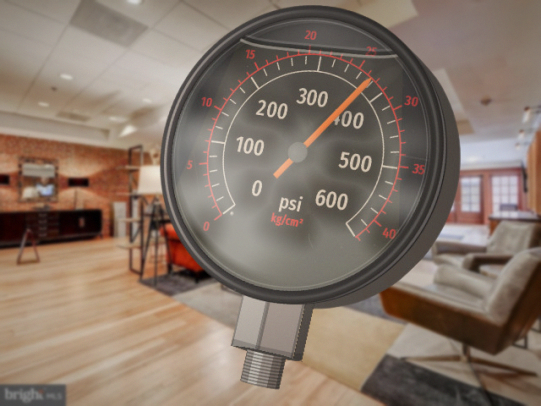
380 psi
